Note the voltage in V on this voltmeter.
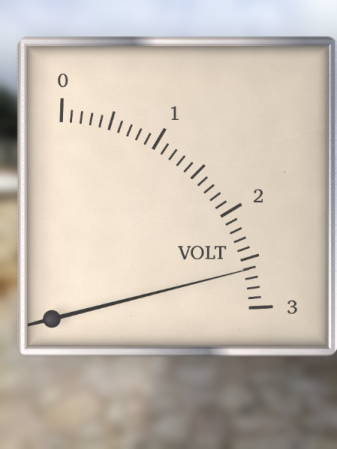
2.6 V
